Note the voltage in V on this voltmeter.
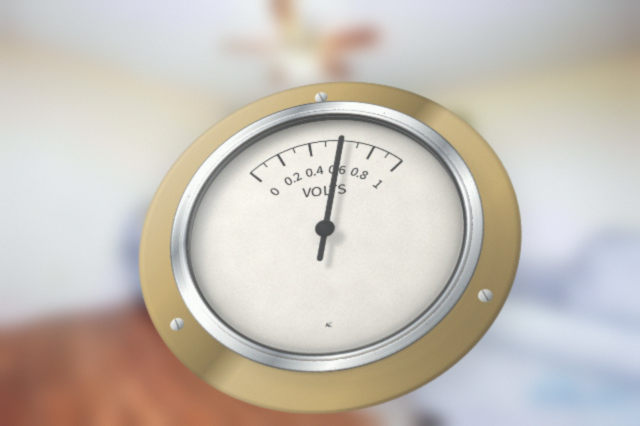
0.6 V
